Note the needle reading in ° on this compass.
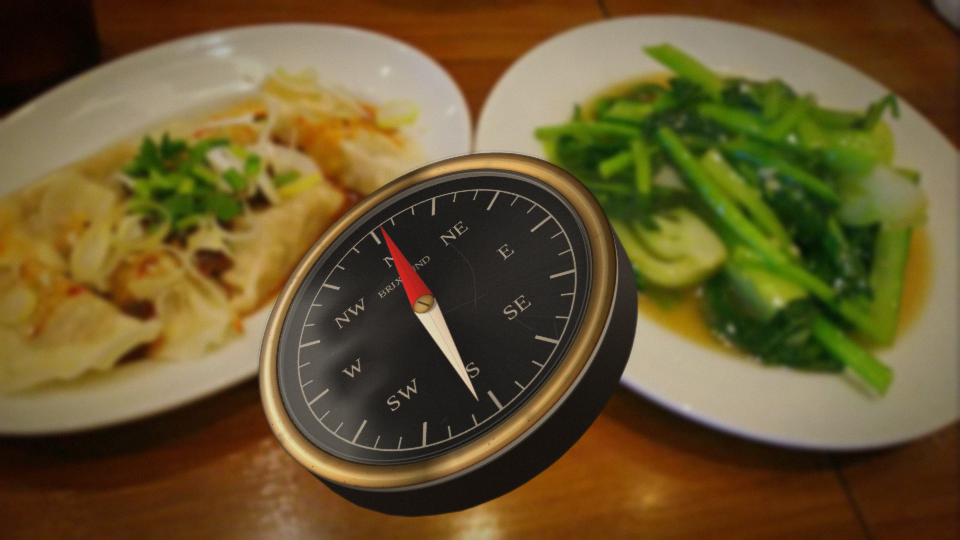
5 °
